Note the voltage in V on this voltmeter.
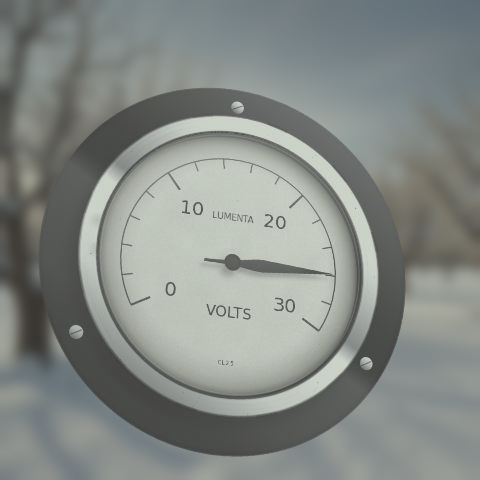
26 V
